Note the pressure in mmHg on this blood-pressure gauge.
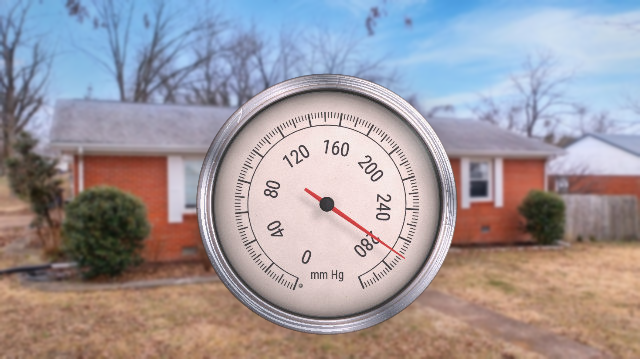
270 mmHg
